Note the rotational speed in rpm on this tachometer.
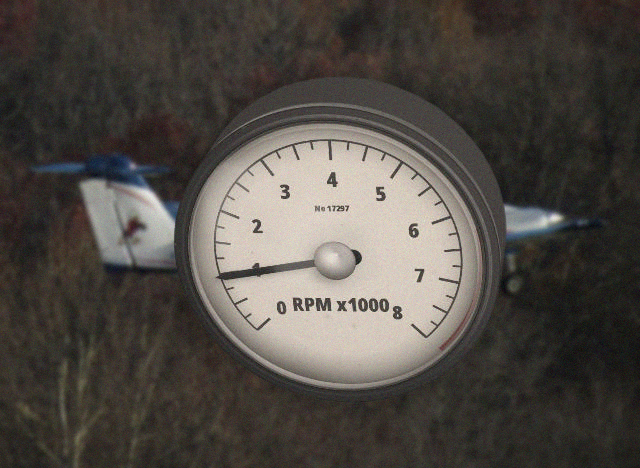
1000 rpm
